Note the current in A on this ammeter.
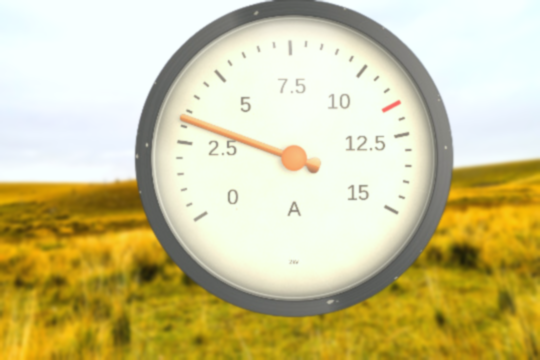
3.25 A
